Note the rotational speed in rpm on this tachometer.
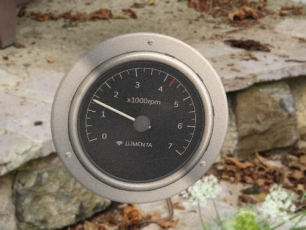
1375 rpm
